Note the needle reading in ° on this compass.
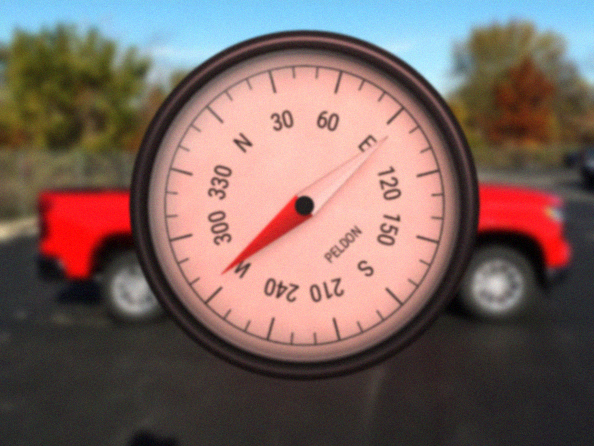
275 °
